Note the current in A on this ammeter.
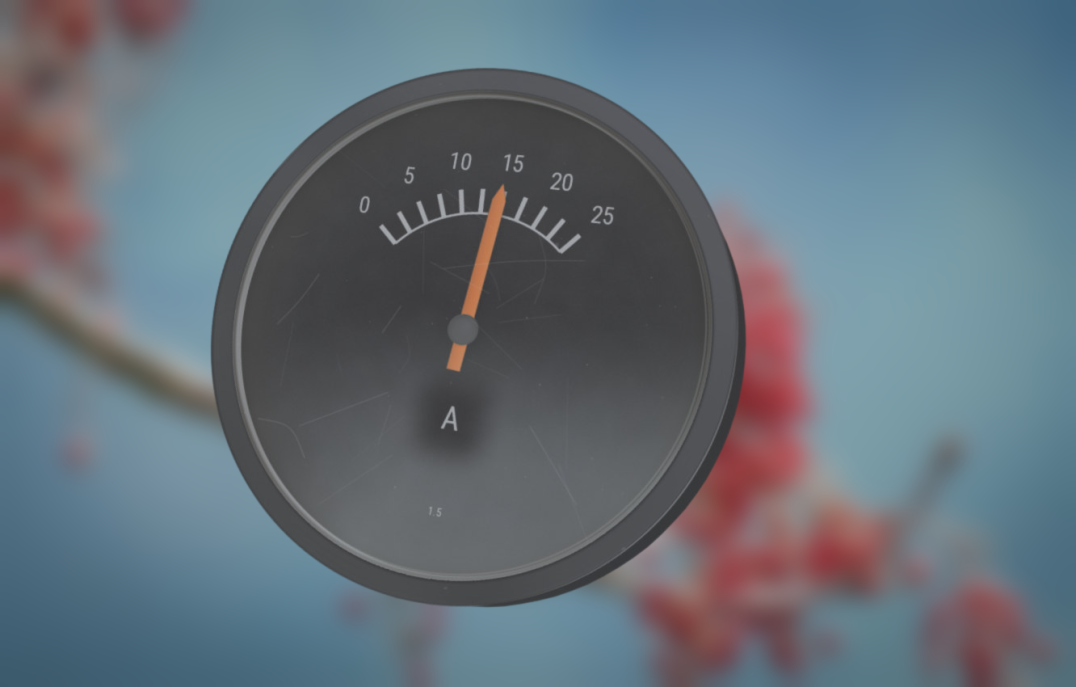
15 A
